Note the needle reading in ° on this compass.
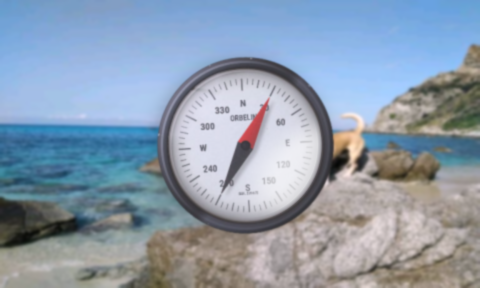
30 °
